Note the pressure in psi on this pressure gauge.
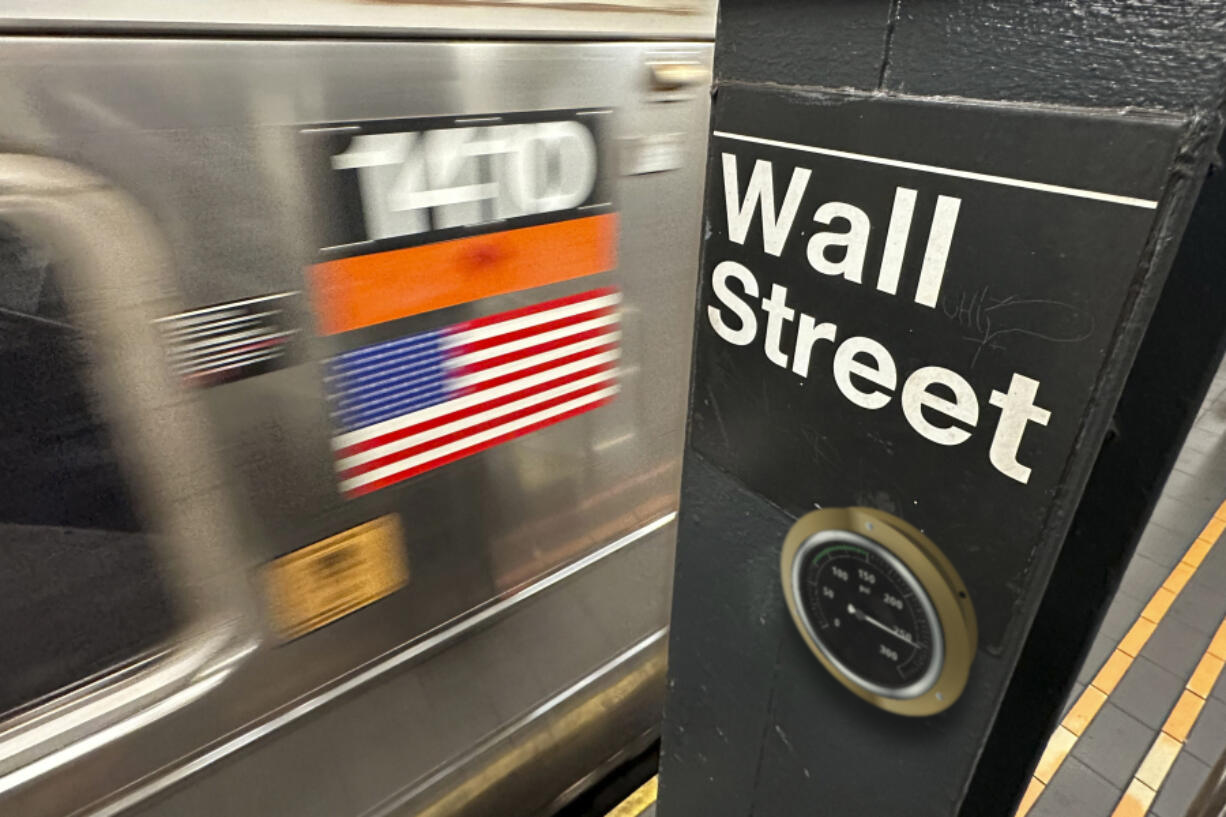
250 psi
